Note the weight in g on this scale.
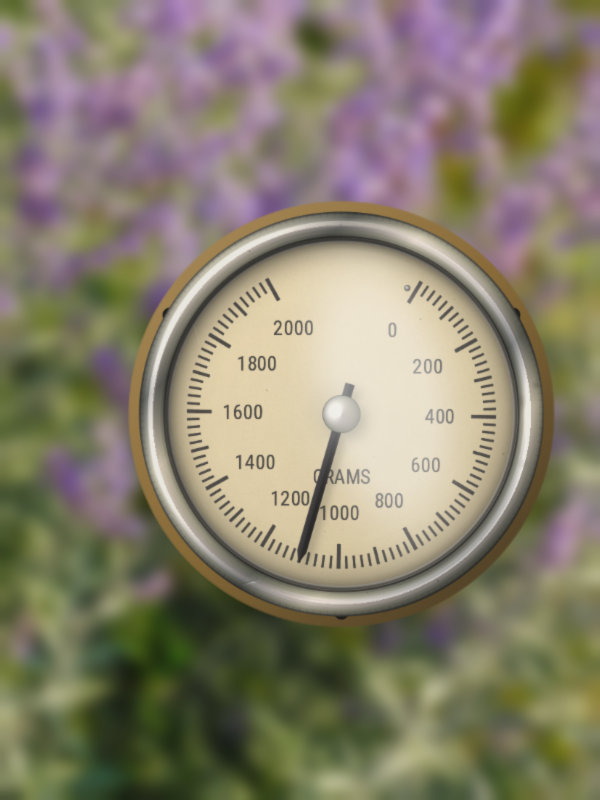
1100 g
